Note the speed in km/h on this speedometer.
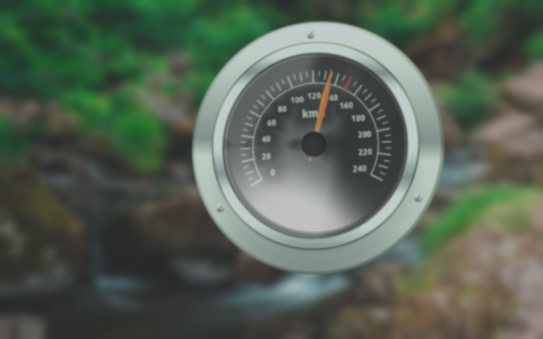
135 km/h
